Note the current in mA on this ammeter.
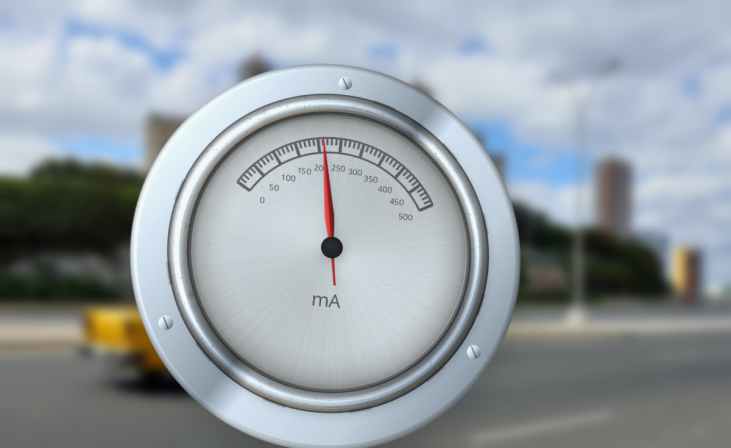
210 mA
